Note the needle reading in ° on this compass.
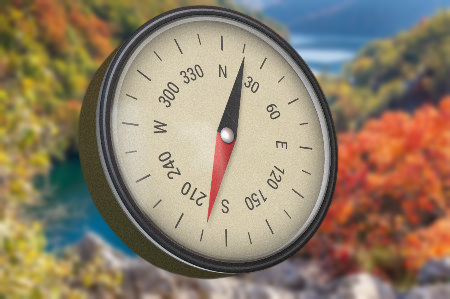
195 °
